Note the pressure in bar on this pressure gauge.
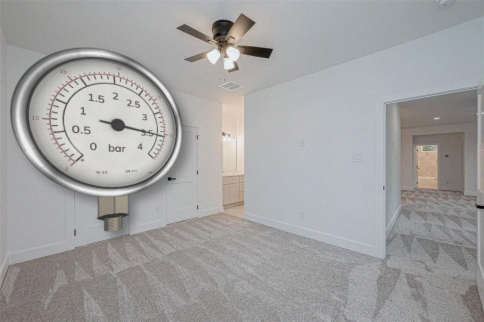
3.5 bar
